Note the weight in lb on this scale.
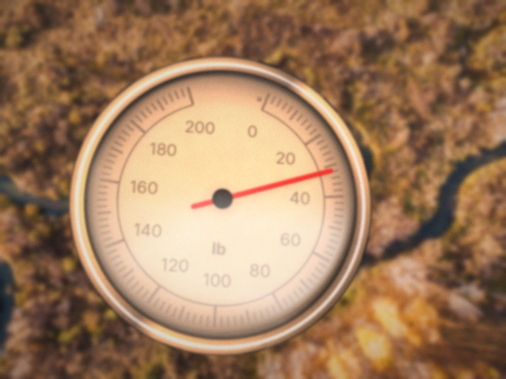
32 lb
